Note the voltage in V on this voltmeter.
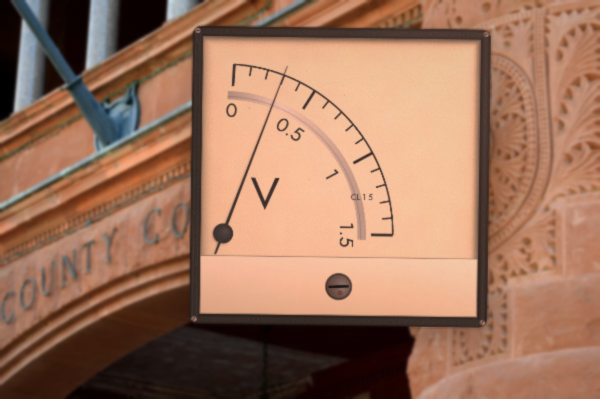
0.3 V
